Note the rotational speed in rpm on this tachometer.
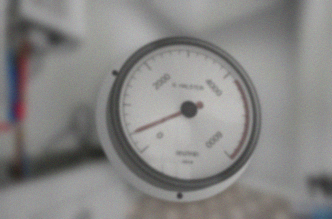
400 rpm
